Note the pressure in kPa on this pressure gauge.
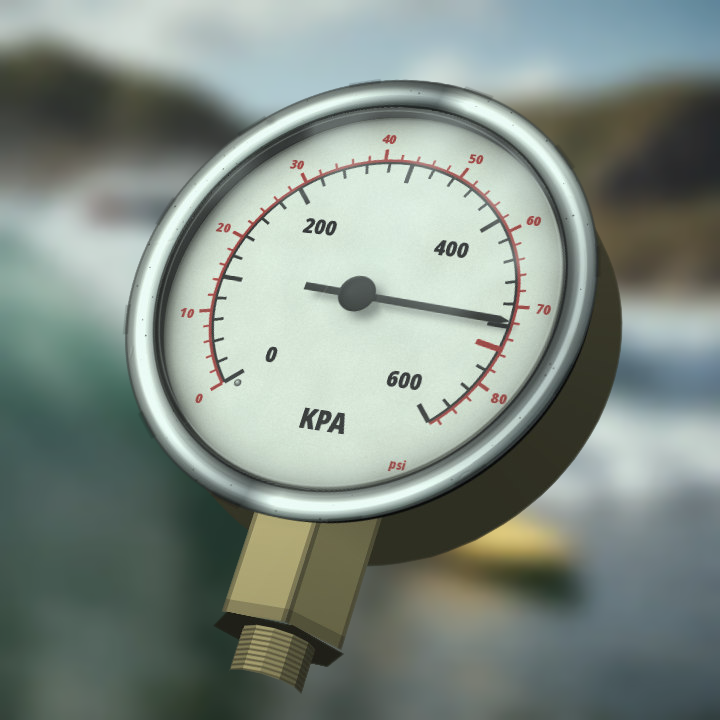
500 kPa
